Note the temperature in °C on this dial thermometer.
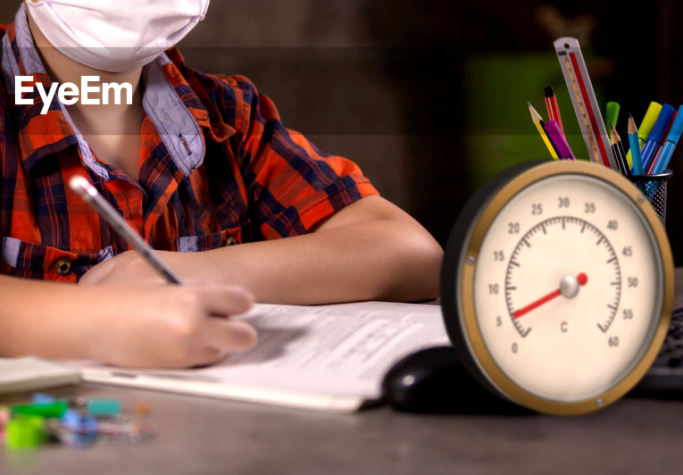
5 °C
